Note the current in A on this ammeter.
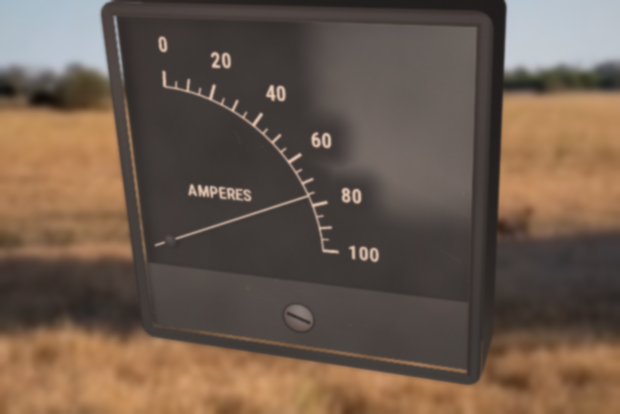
75 A
